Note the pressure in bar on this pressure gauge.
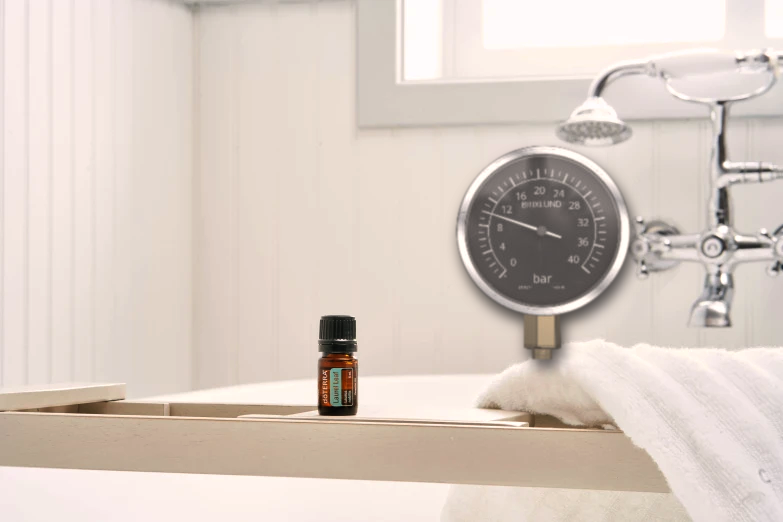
10 bar
